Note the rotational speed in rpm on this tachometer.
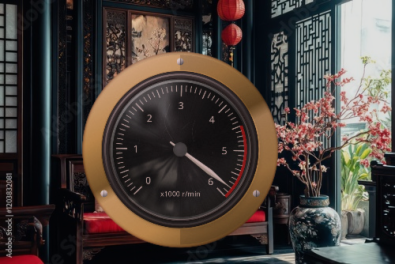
5800 rpm
